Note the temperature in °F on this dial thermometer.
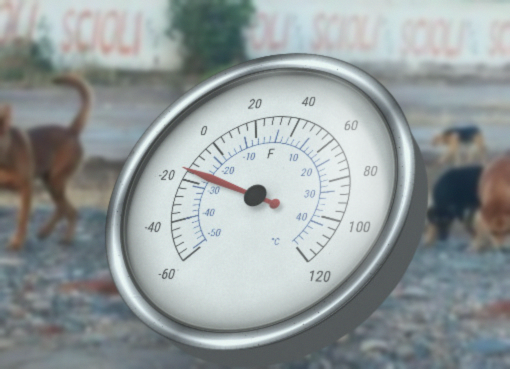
-16 °F
